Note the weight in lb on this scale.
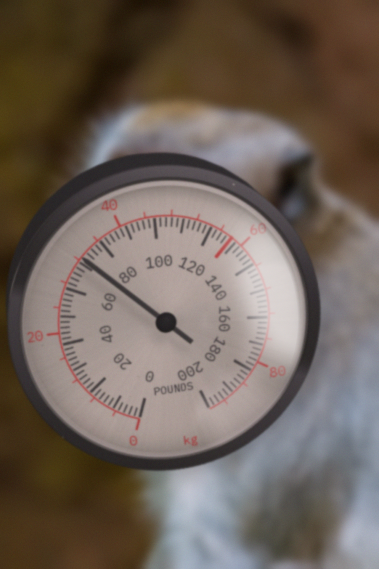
72 lb
